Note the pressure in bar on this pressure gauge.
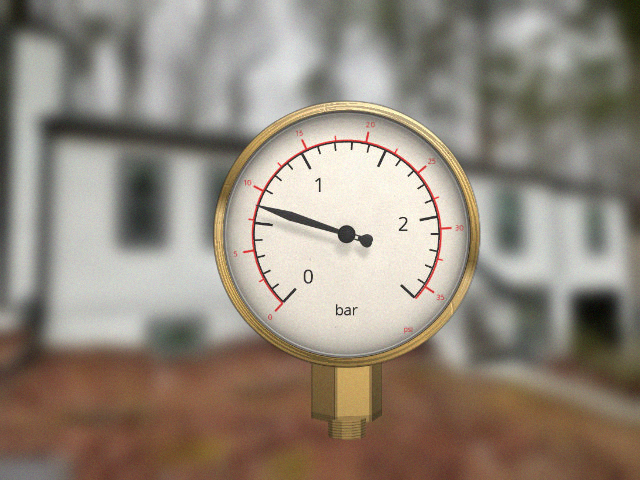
0.6 bar
